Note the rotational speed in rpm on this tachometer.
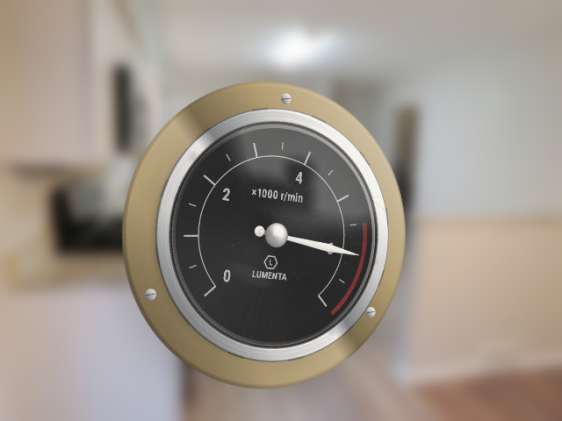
6000 rpm
